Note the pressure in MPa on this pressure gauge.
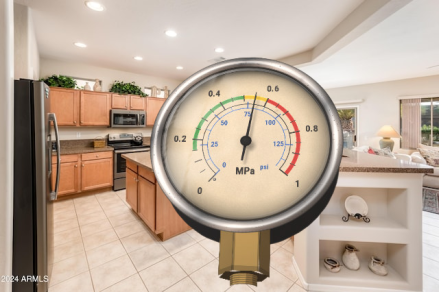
0.55 MPa
